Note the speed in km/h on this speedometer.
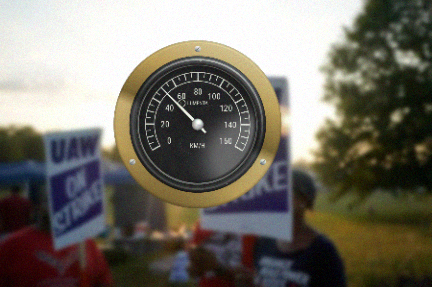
50 km/h
